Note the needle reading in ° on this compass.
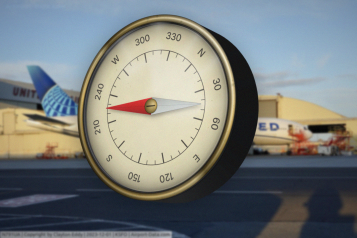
225 °
